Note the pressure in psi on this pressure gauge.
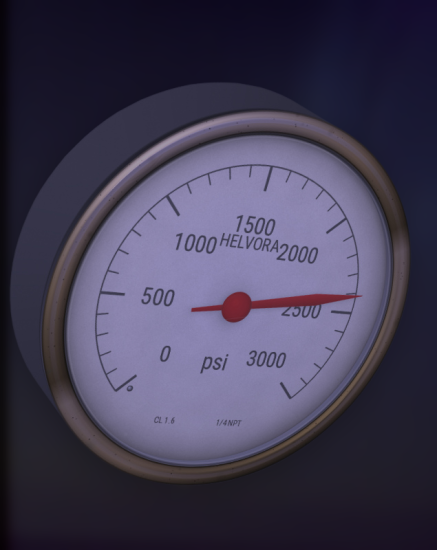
2400 psi
